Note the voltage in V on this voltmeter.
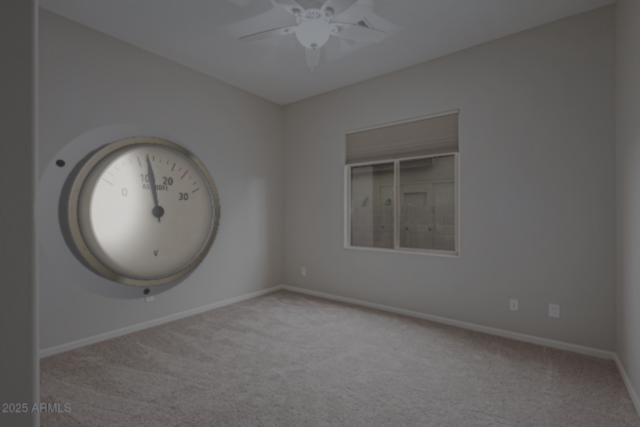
12 V
